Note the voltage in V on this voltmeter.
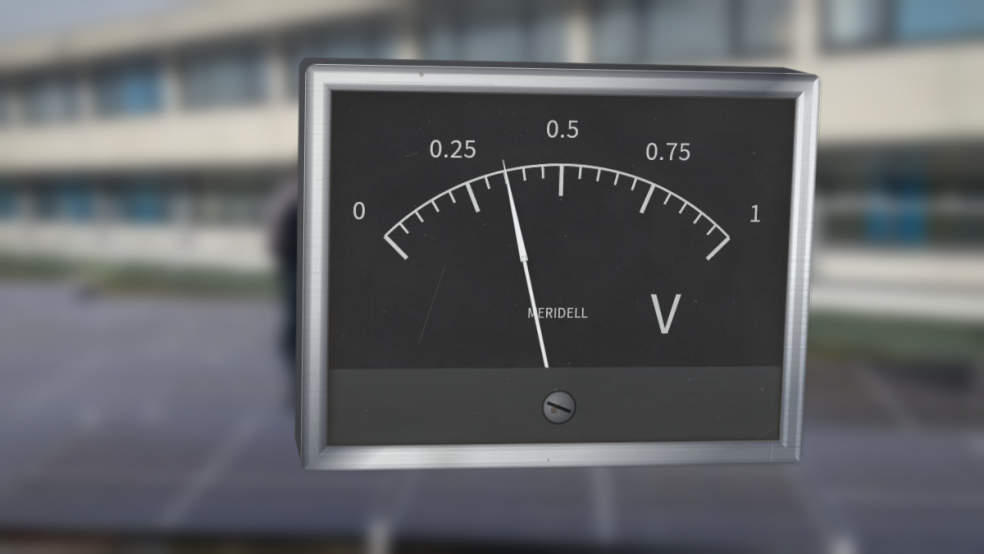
0.35 V
